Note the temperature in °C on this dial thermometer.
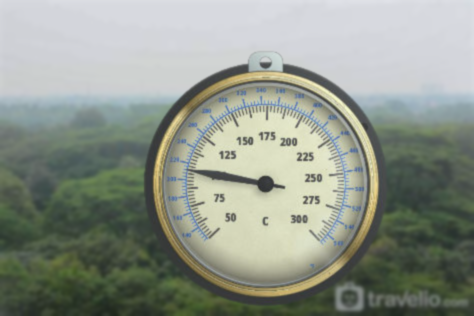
100 °C
